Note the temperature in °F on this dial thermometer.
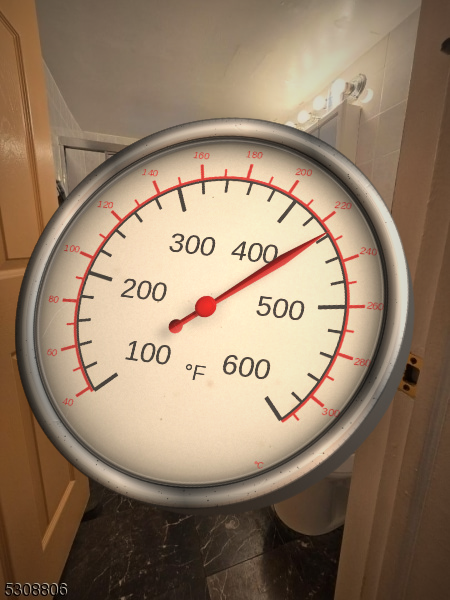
440 °F
